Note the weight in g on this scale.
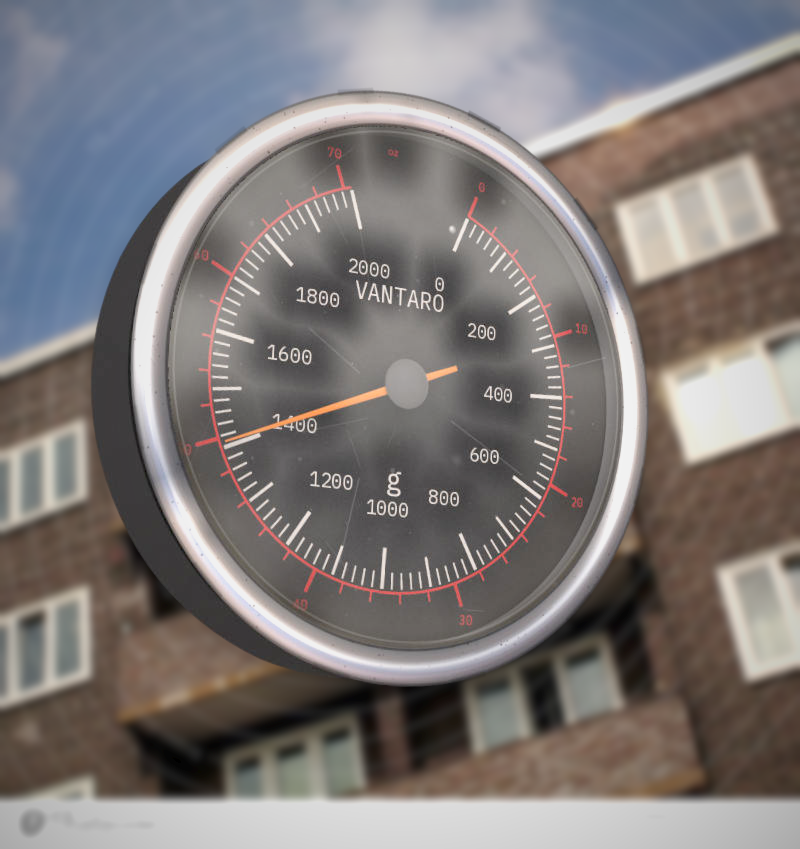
1410 g
